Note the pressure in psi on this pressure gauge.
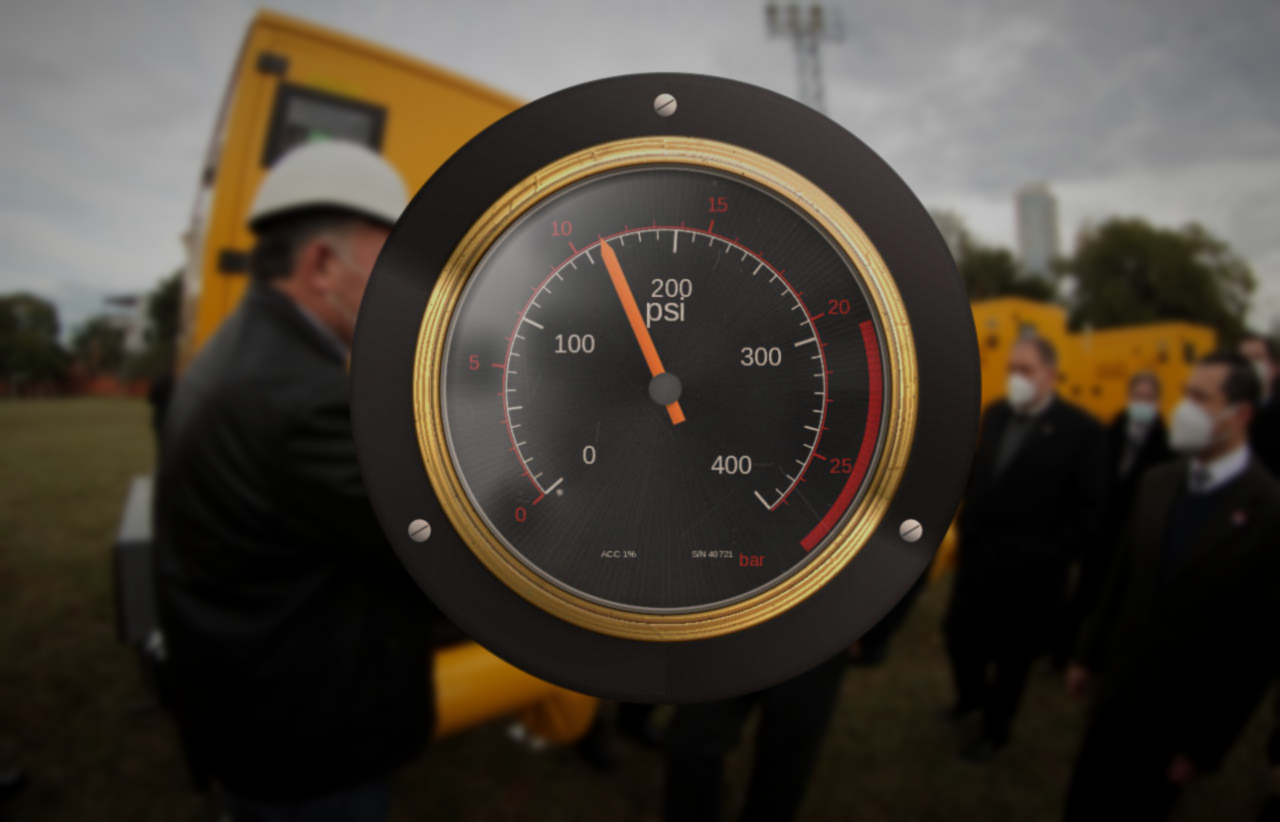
160 psi
